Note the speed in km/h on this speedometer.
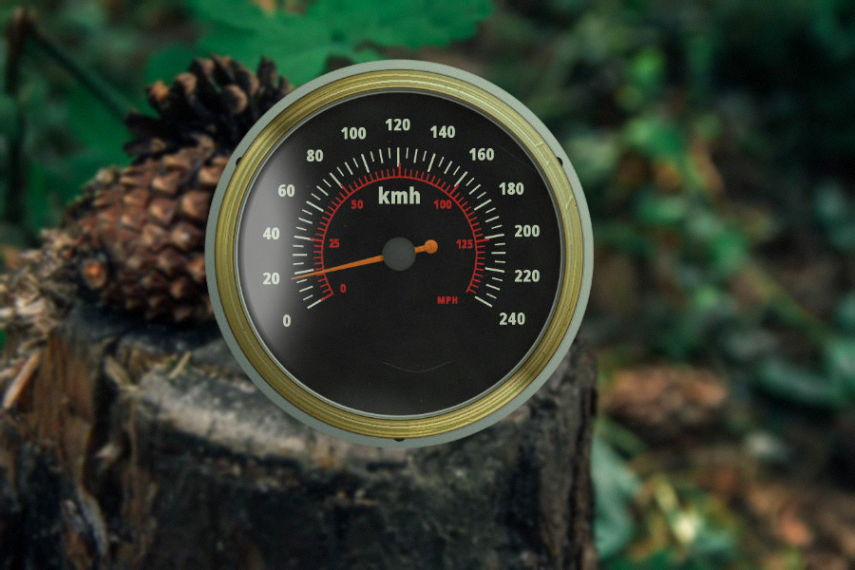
17.5 km/h
